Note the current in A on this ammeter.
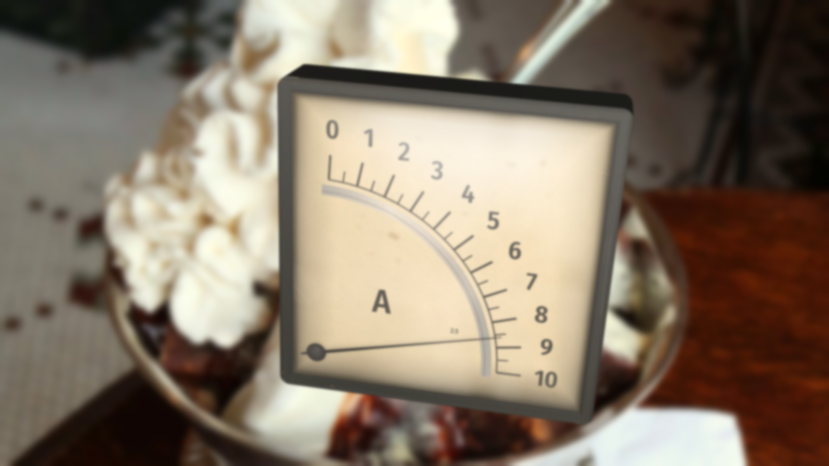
8.5 A
